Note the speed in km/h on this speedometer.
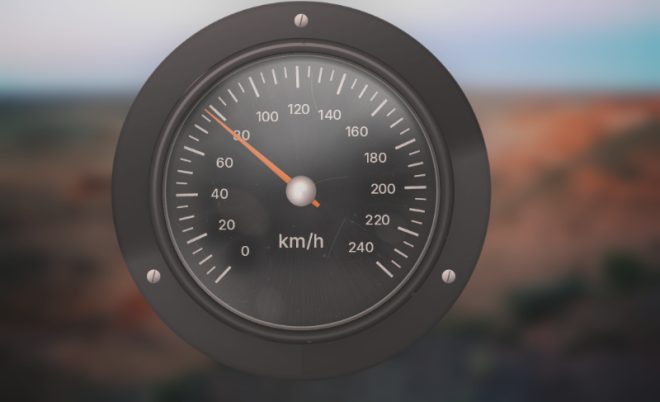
77.5 km/h
